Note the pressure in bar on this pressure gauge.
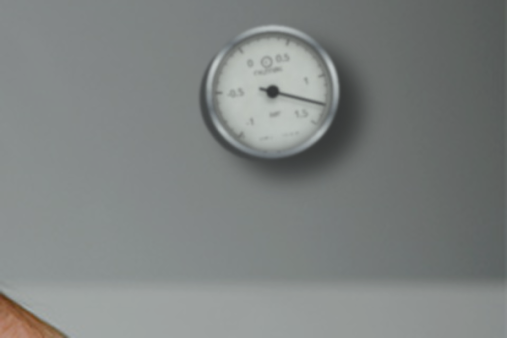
1.3 bar
